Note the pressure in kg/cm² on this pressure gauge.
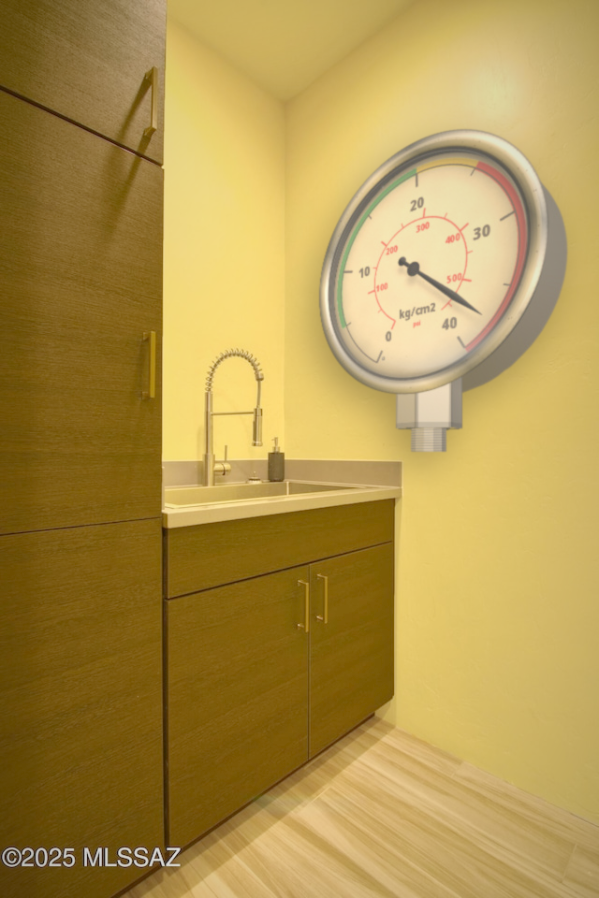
37.5 kg/cm²
